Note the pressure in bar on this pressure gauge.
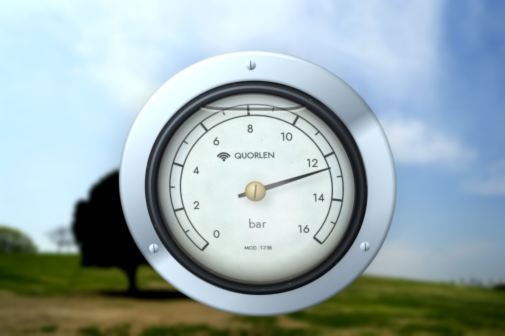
12.5 bar
